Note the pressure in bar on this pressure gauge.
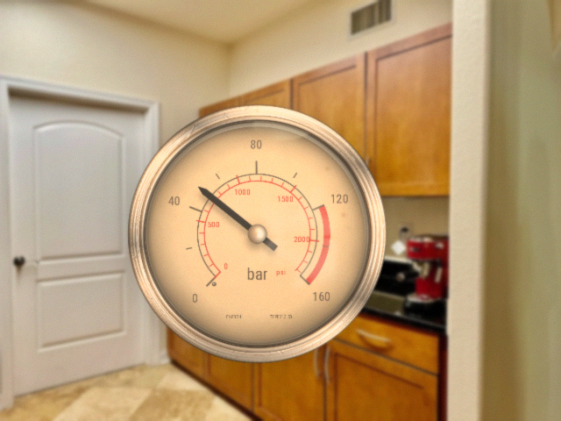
50 bar
